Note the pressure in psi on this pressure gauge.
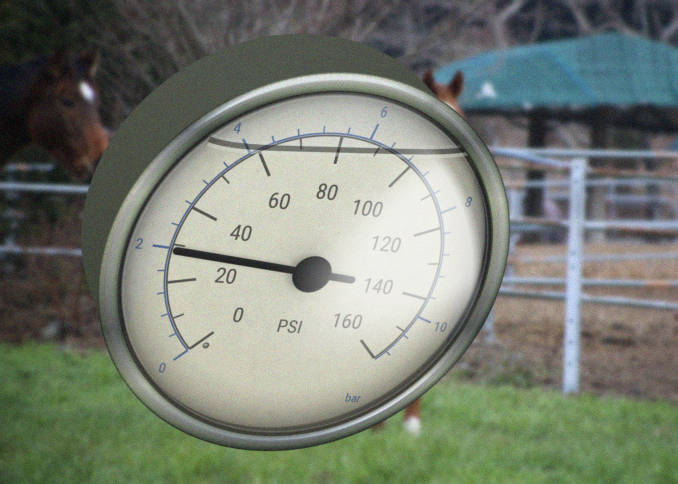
30 psi
